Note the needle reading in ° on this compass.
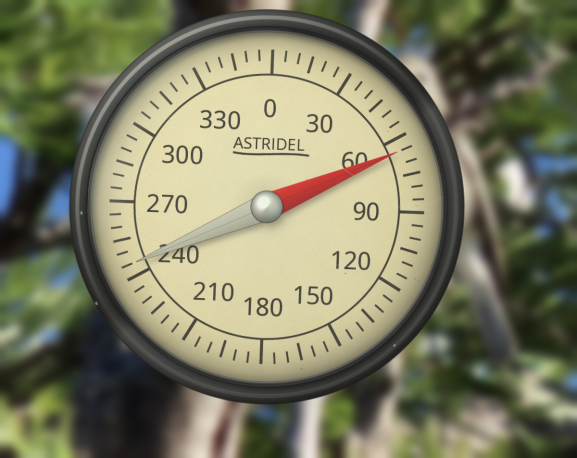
65 °
